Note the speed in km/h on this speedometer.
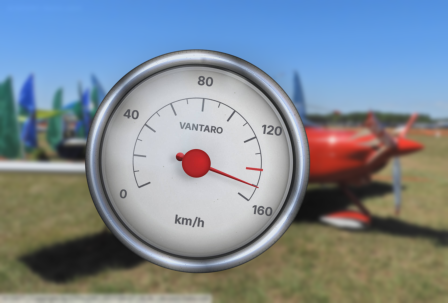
150 km/h
